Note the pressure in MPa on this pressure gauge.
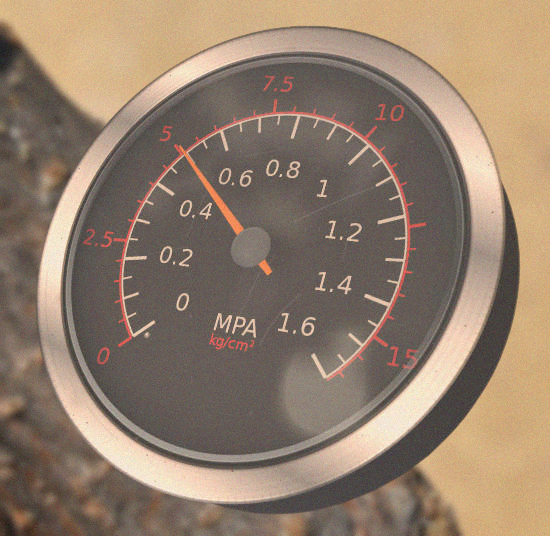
0.5 MPa
